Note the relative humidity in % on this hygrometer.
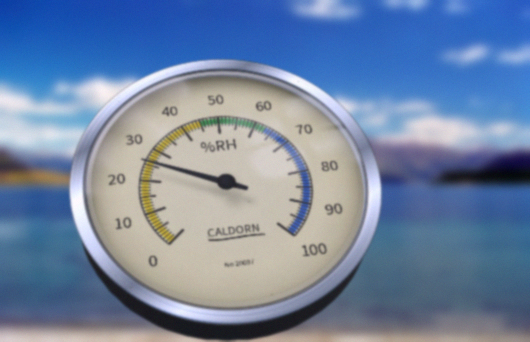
25 %
